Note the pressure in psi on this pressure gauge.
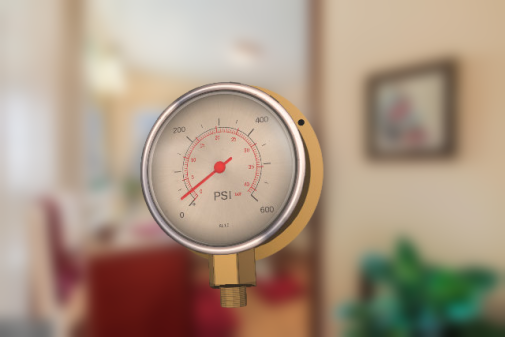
25 psi
